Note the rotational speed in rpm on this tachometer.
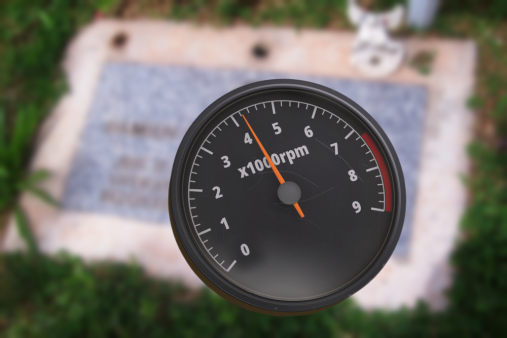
4200 rpm
